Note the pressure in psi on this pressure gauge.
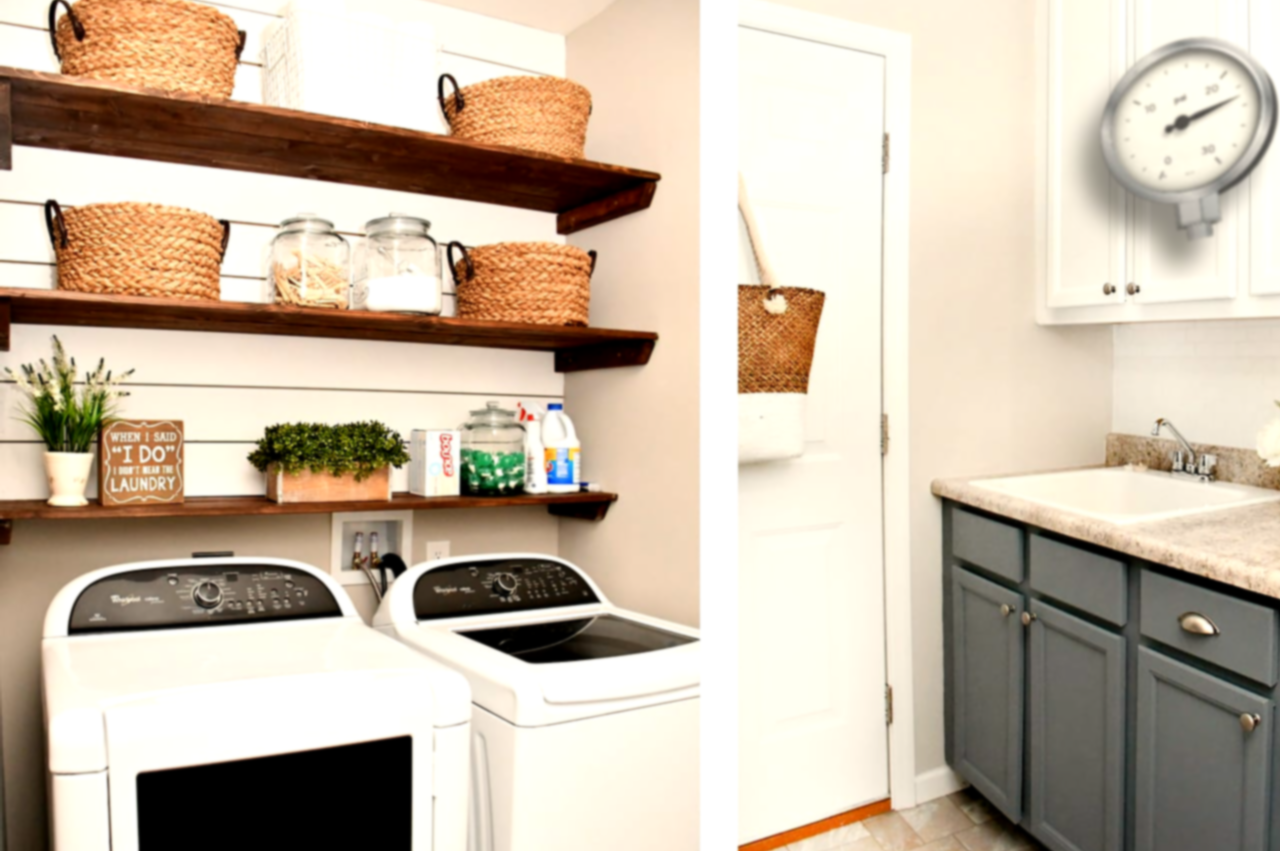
23 psi
